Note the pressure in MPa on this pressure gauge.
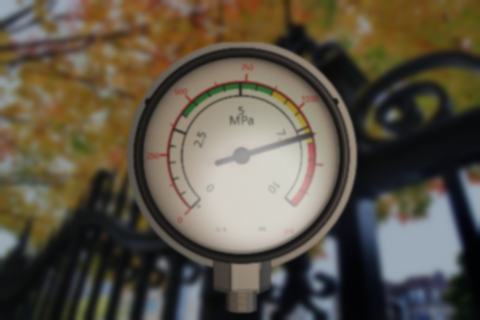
7.75 MPa
